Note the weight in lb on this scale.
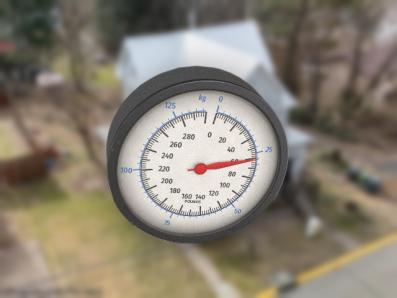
60 lb
